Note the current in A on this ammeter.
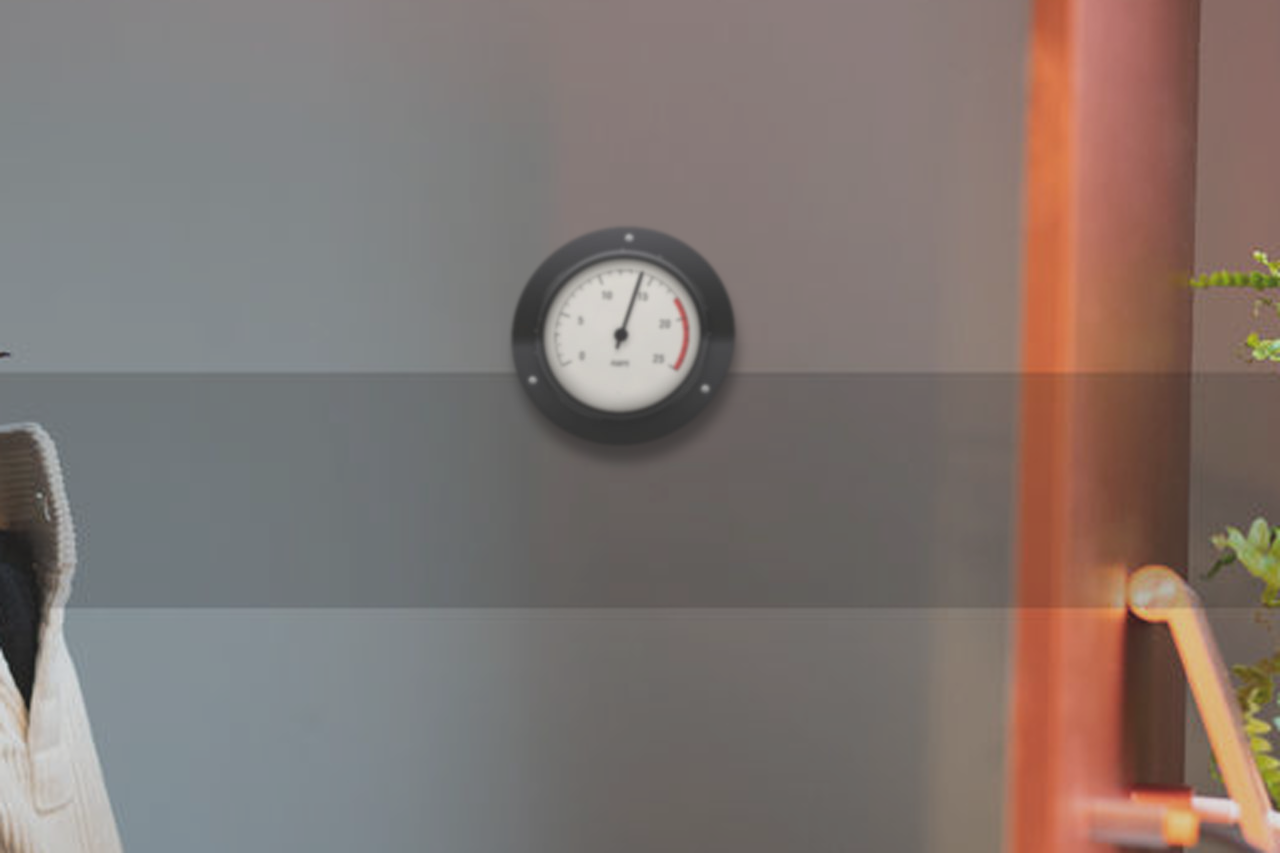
14 A
